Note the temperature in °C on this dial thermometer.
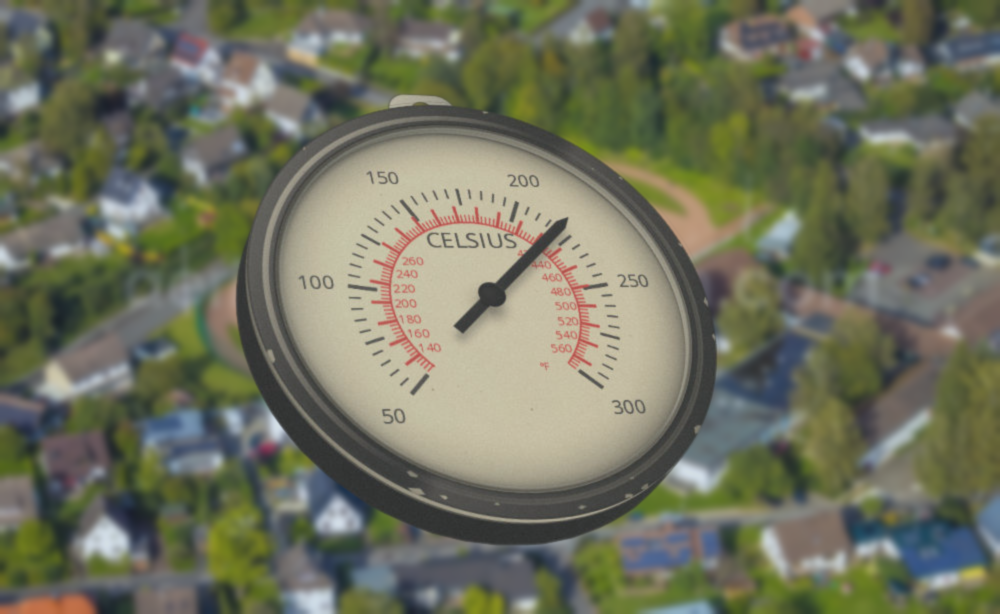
220 °C
